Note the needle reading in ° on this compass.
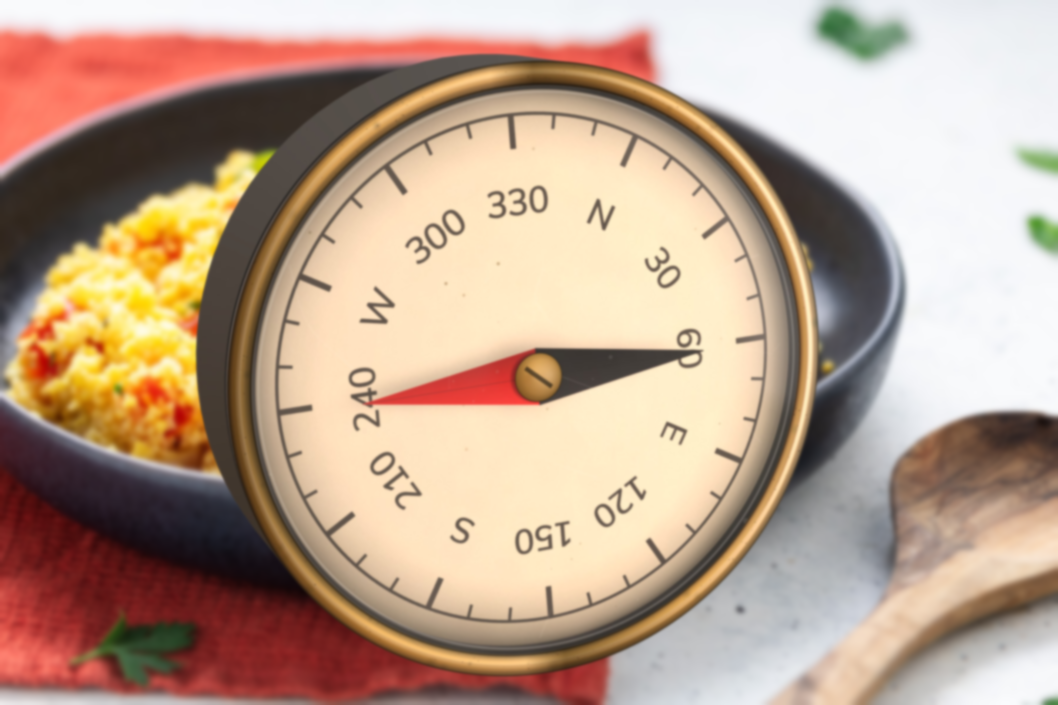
240 °
